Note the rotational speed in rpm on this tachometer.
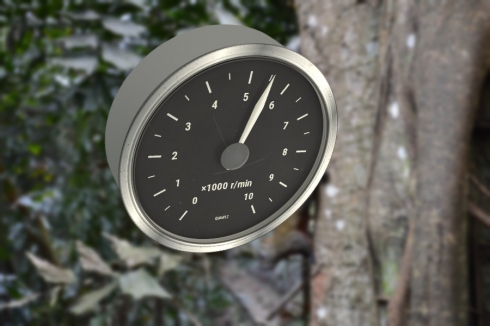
5500 rpm
